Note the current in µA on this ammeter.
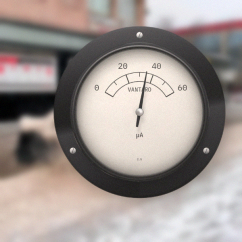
35 µA
